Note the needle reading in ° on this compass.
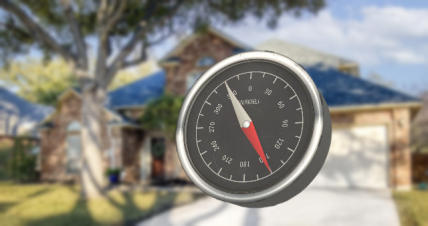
150 °
